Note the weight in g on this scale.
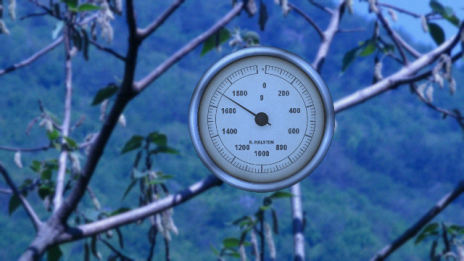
1700 g
